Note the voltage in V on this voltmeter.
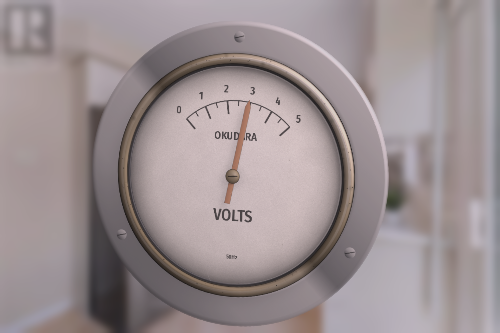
3 V
